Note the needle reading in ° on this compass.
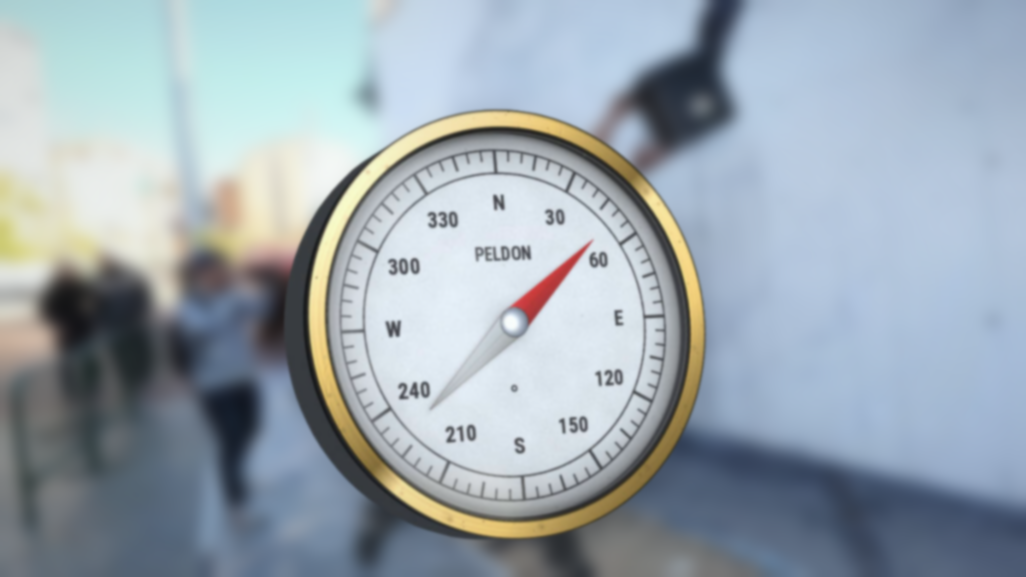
50 °
